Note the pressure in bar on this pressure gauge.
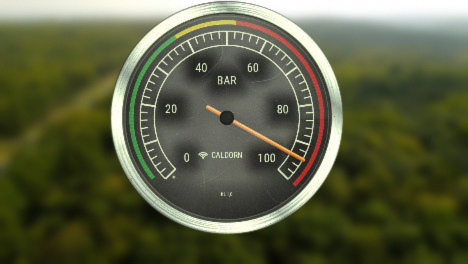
94 bar
